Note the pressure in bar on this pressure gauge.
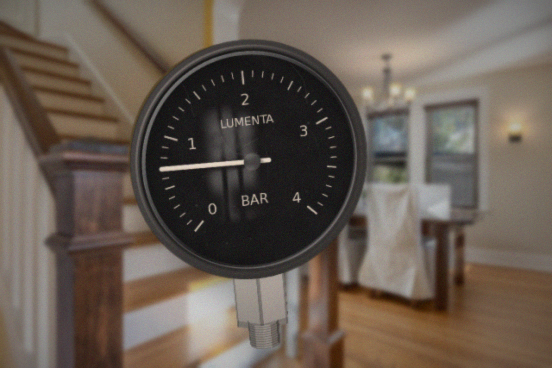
0.7 bar
